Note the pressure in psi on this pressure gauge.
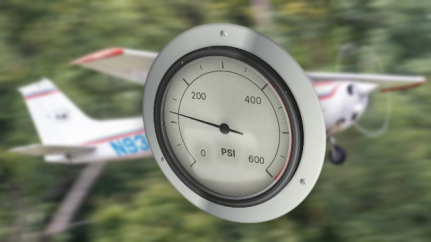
125 psi
